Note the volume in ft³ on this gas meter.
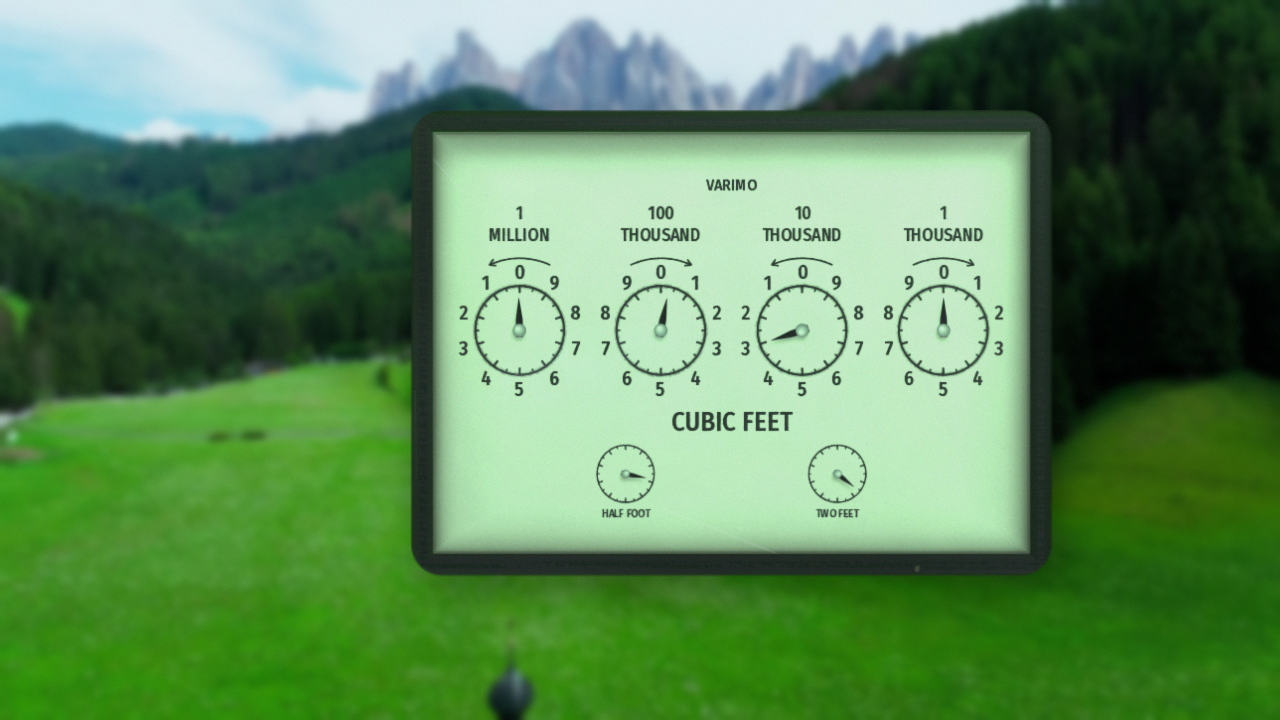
3000 ft³
